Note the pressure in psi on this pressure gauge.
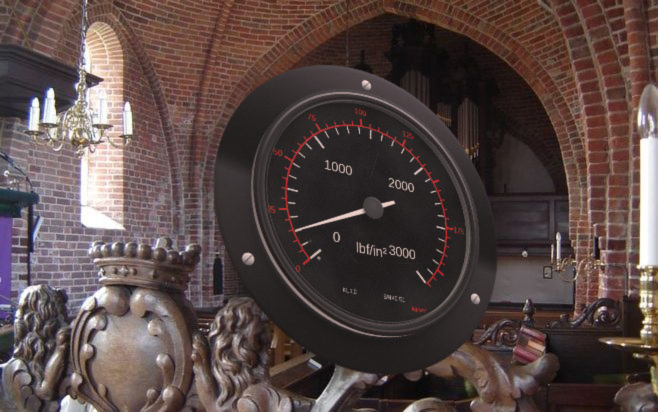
200 psi
